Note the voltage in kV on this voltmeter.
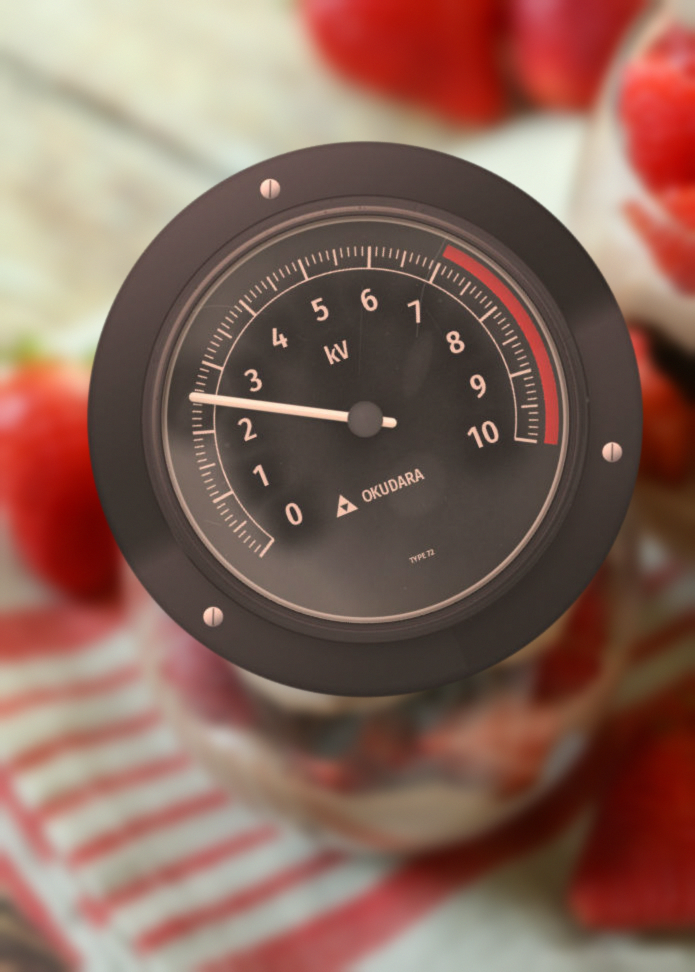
2.5 kV
